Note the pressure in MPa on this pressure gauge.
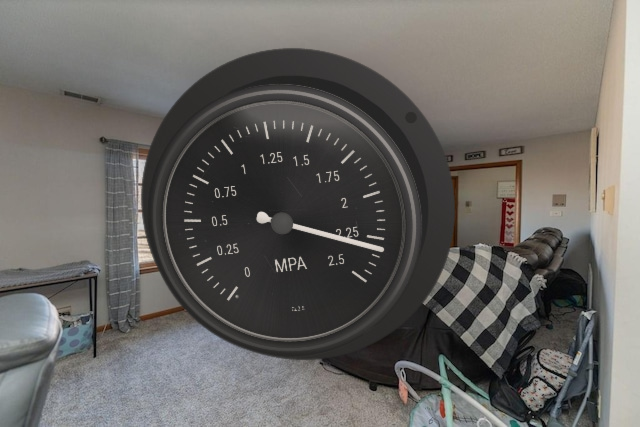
2.3 MPa
